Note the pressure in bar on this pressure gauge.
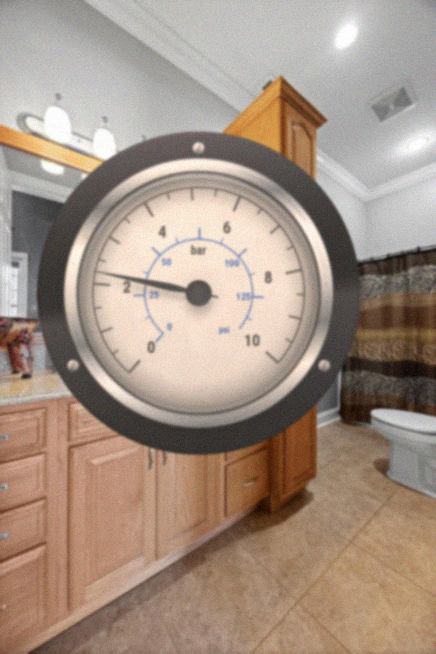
2.25 bar
